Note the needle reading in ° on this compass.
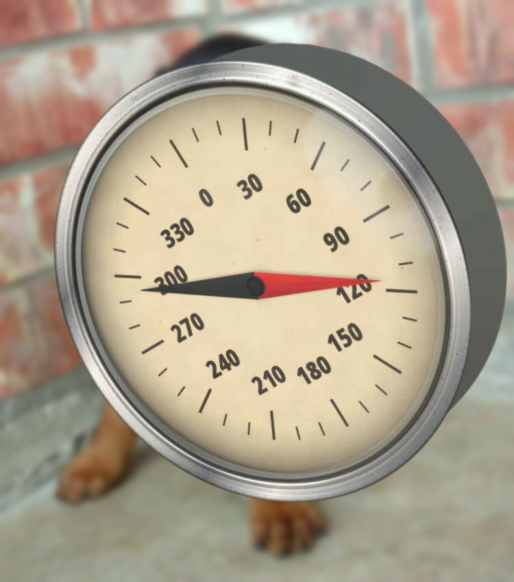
115 °
